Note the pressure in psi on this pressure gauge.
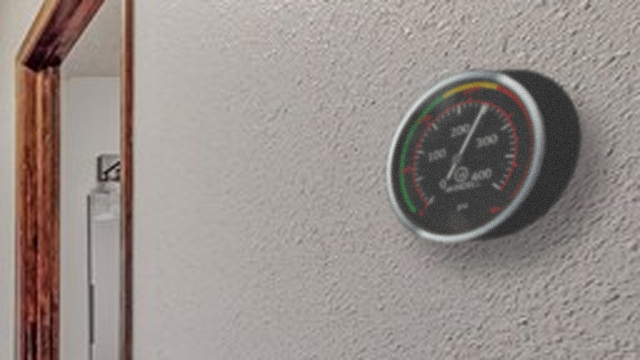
250 psi
